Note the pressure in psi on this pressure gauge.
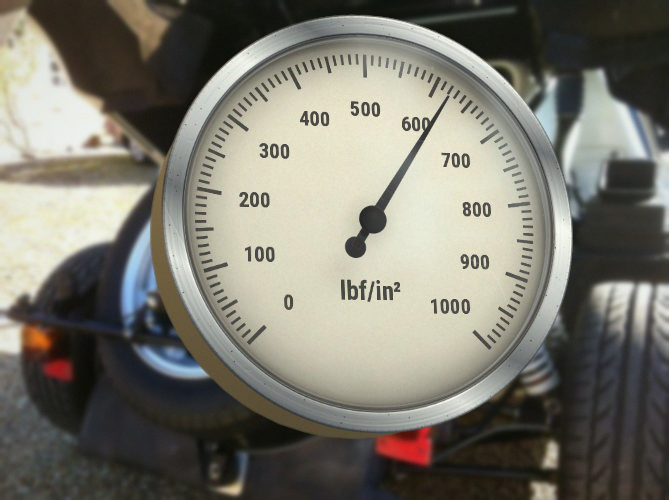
620 psi
